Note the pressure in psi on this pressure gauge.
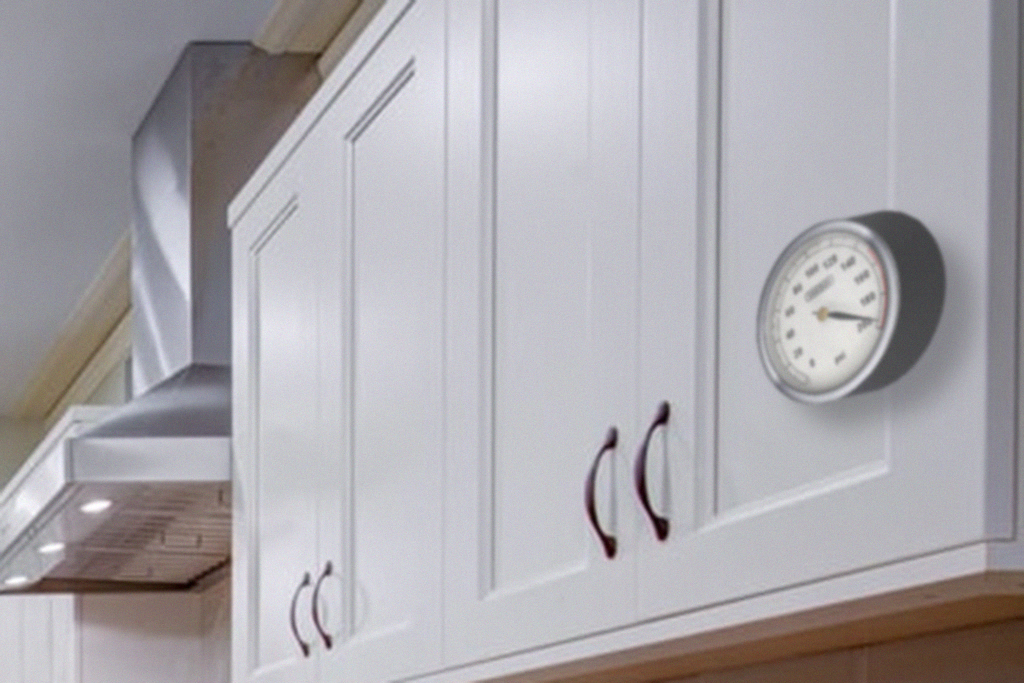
195 psi
